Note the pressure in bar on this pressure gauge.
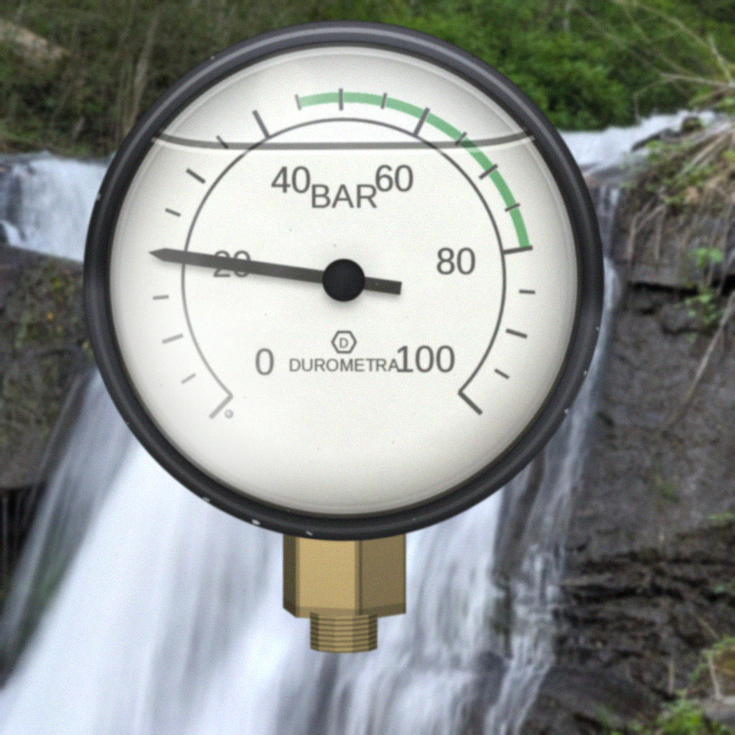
20 bar
